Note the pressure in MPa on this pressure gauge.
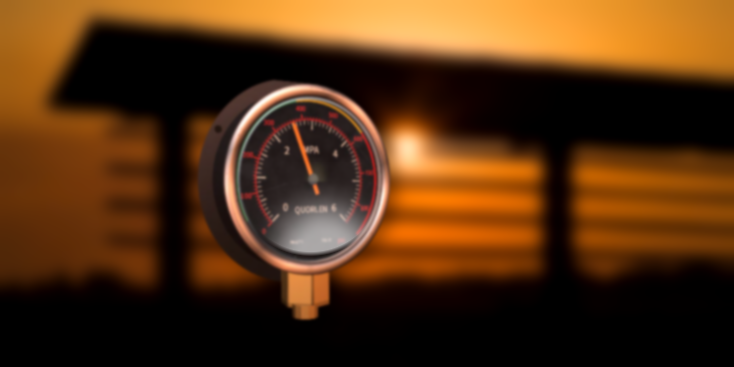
2.5 MPa
